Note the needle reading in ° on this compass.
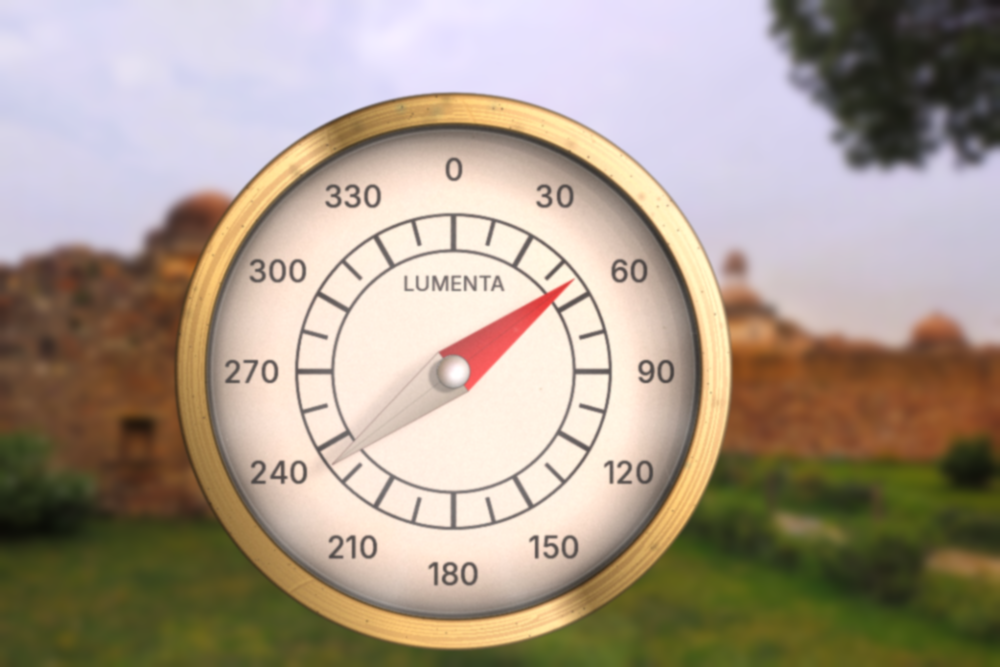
52.5 °
